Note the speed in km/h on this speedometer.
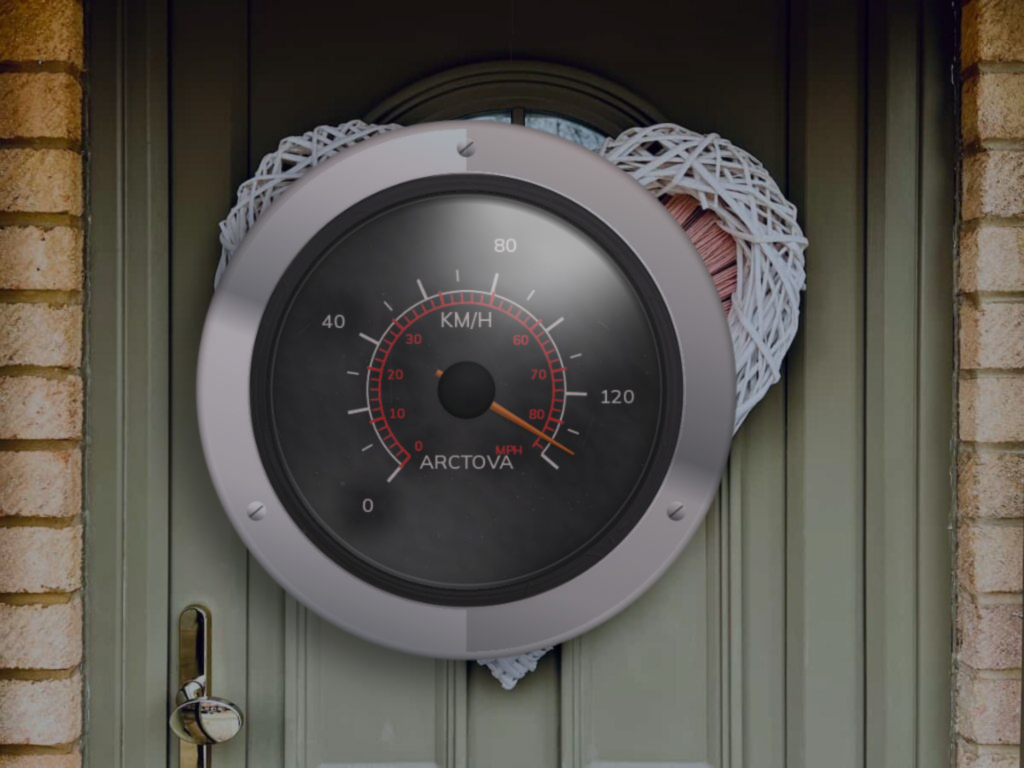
135 km/h
